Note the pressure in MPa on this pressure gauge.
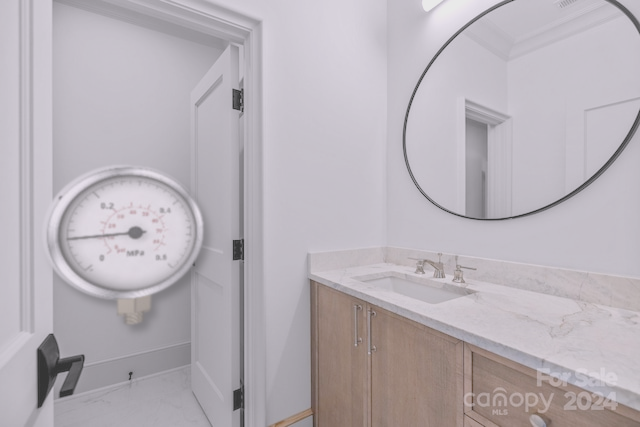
0.08 MPa
